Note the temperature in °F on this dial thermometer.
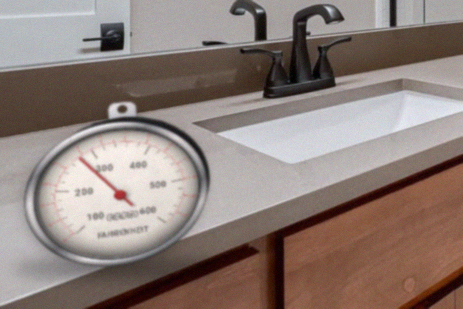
280 °F
